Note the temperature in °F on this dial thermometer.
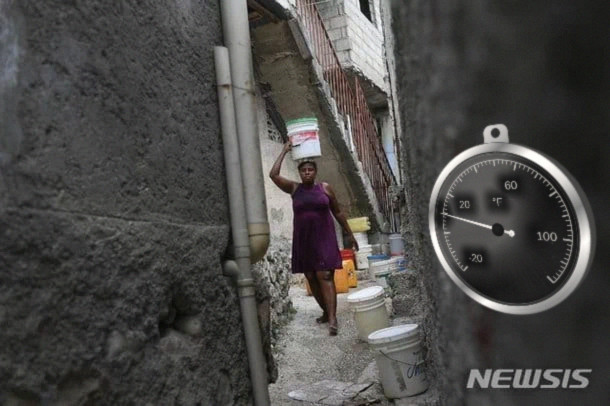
10 °F
